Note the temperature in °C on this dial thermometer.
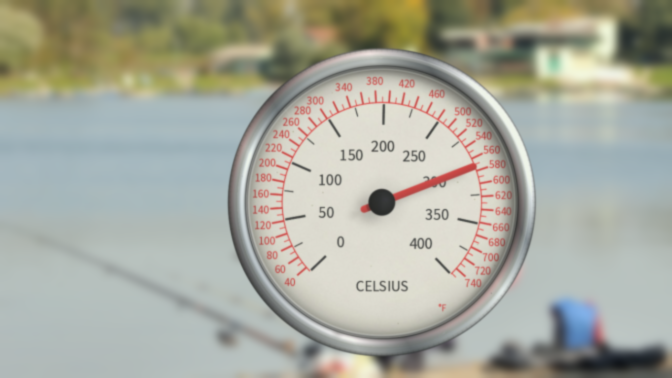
300 °C
